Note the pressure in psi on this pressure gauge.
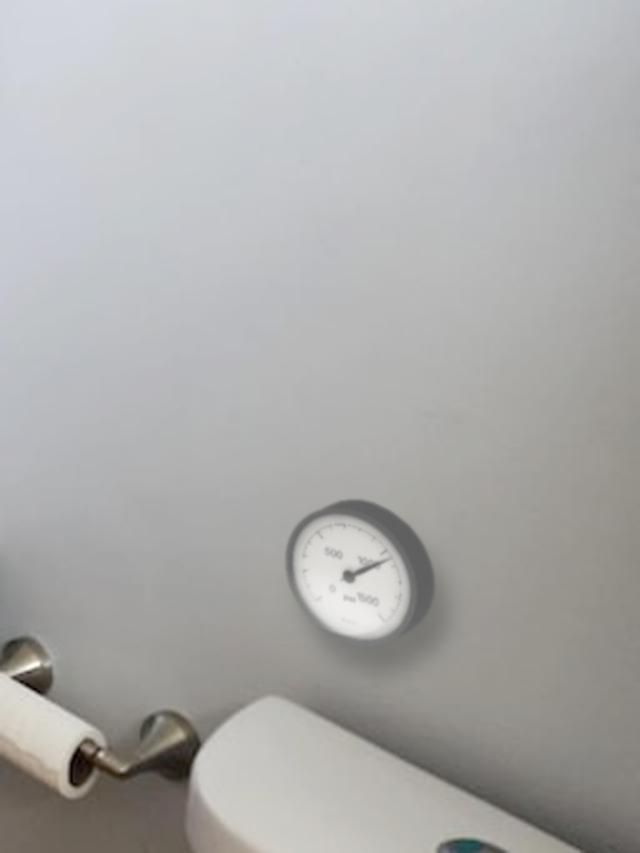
1050 psi
